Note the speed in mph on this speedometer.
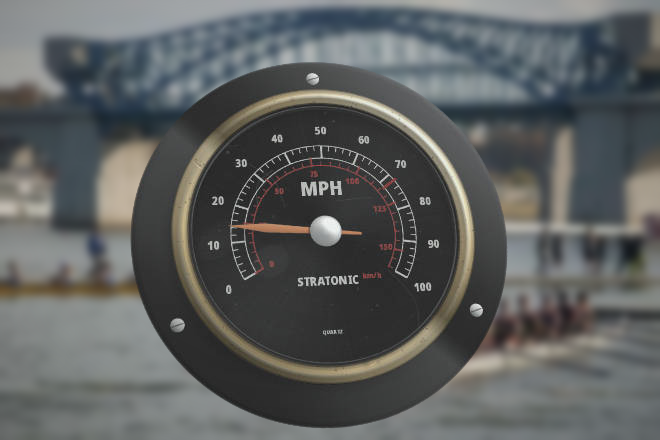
14 mph
